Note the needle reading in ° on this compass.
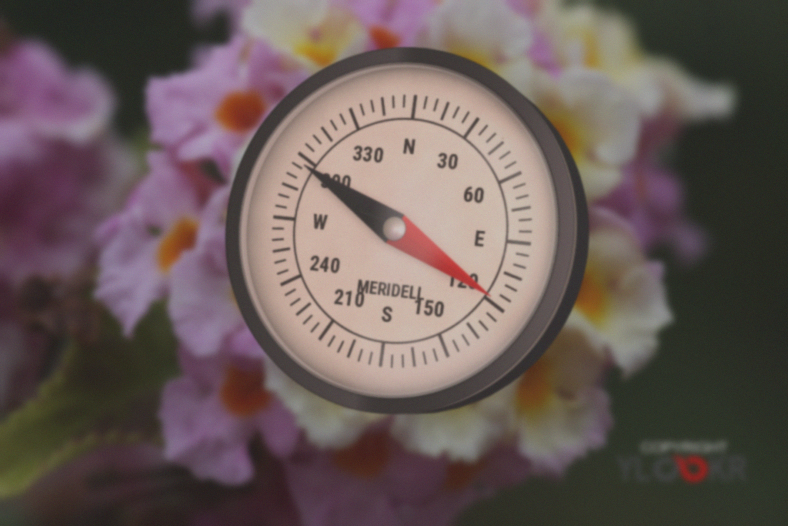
117.5 °
